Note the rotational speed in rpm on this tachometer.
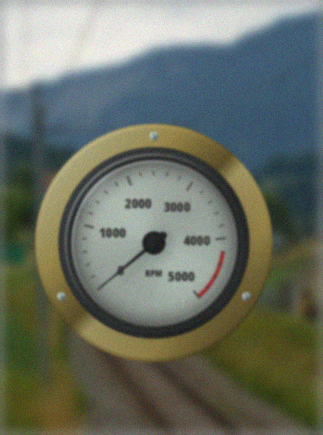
0 rpm
